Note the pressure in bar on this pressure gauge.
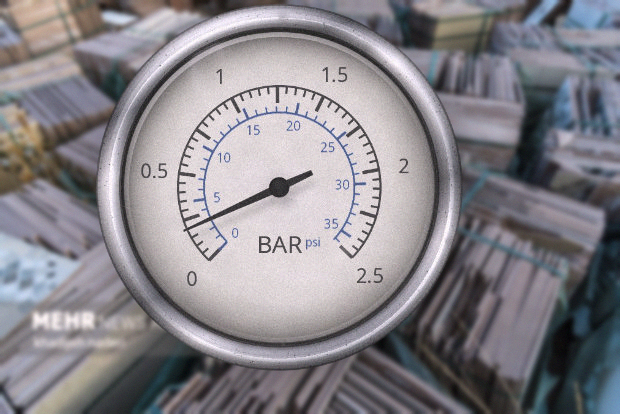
0.2 bar
